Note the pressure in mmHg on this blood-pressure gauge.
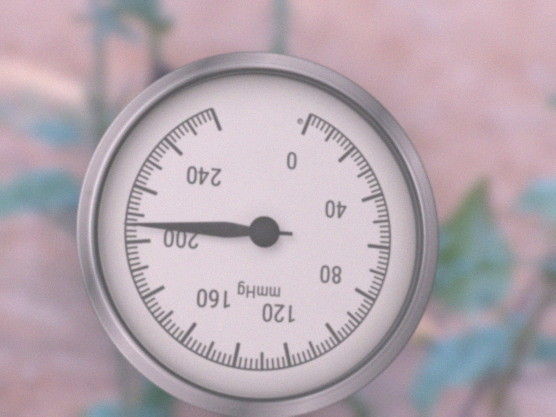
206 mmHg
